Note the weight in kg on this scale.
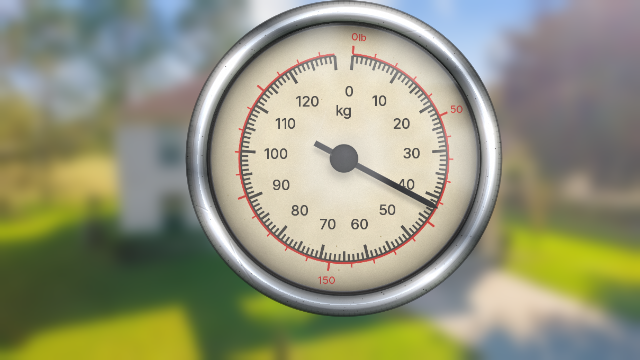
42 kg
